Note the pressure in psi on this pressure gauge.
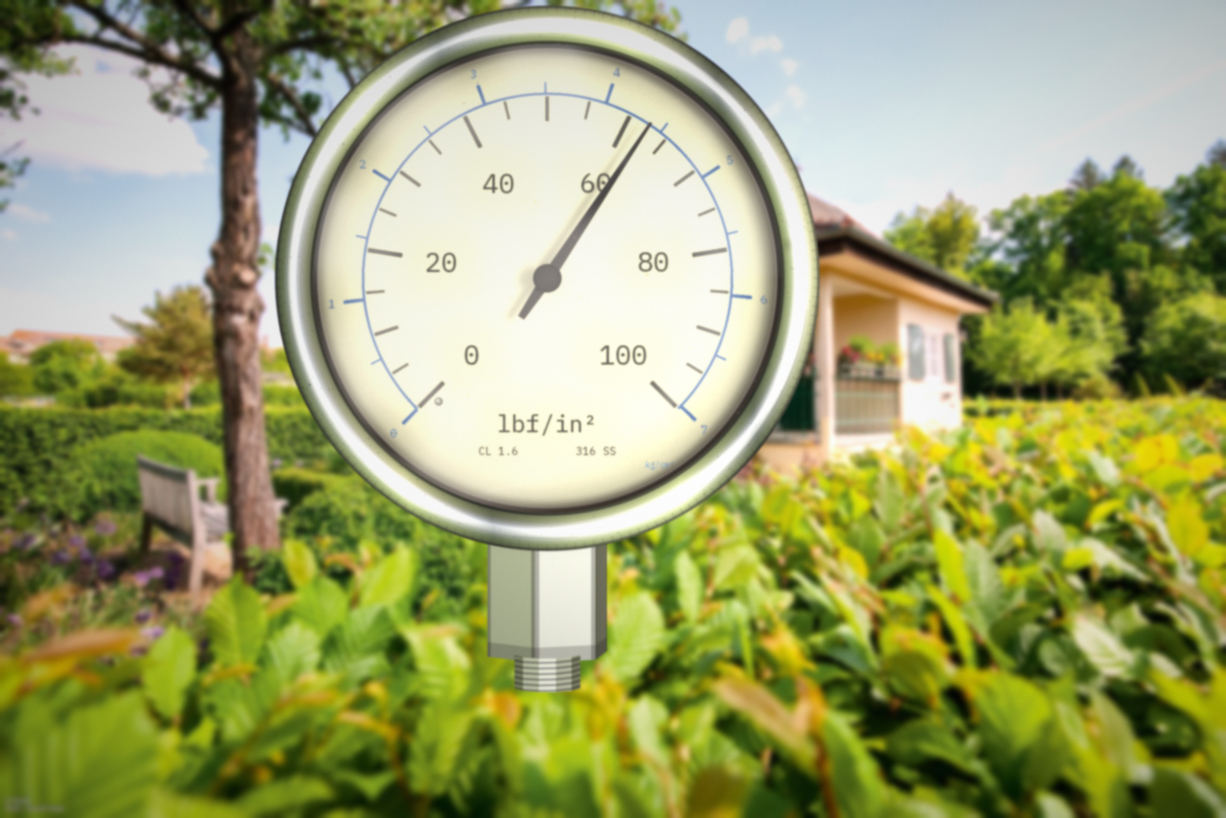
62.5 psi
